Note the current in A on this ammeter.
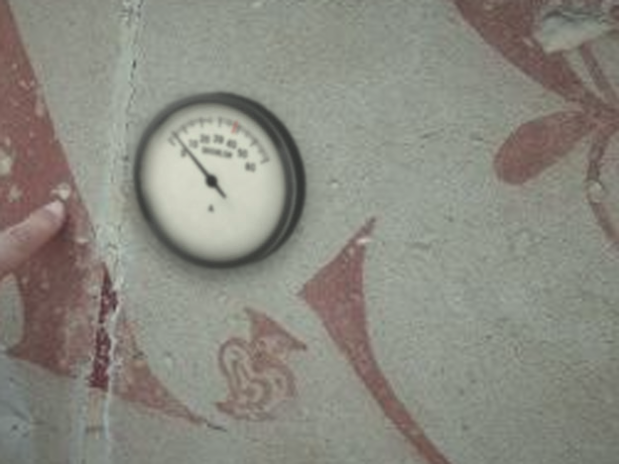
5 A
